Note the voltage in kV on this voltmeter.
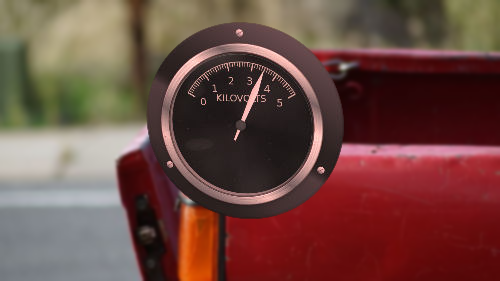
3.5 kV
